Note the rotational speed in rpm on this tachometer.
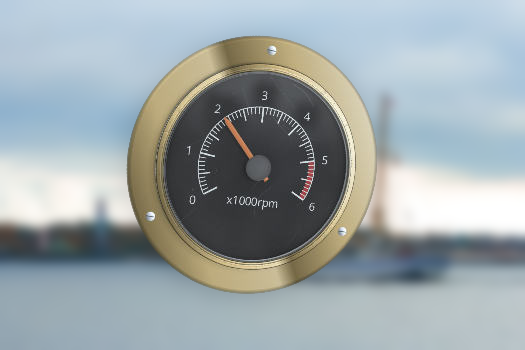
2000 rpm
